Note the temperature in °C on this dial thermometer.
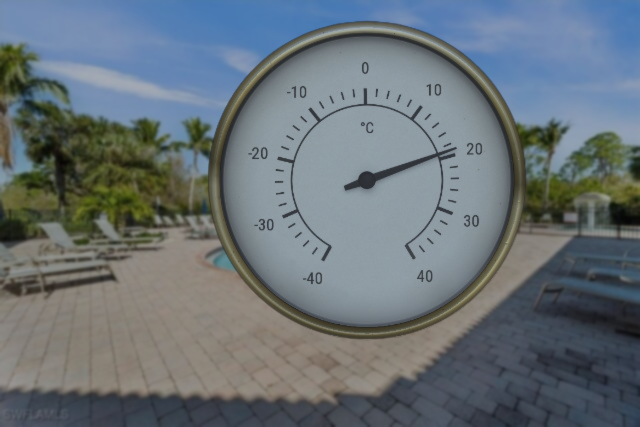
19 °C
